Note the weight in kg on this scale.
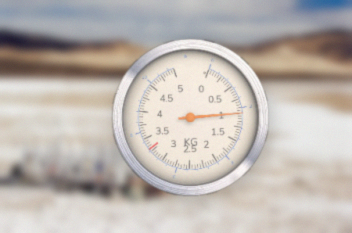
1 kg
